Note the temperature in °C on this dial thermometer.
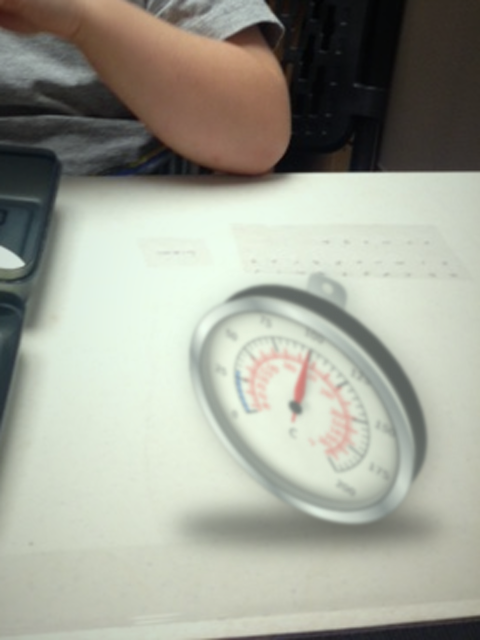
100 °C
